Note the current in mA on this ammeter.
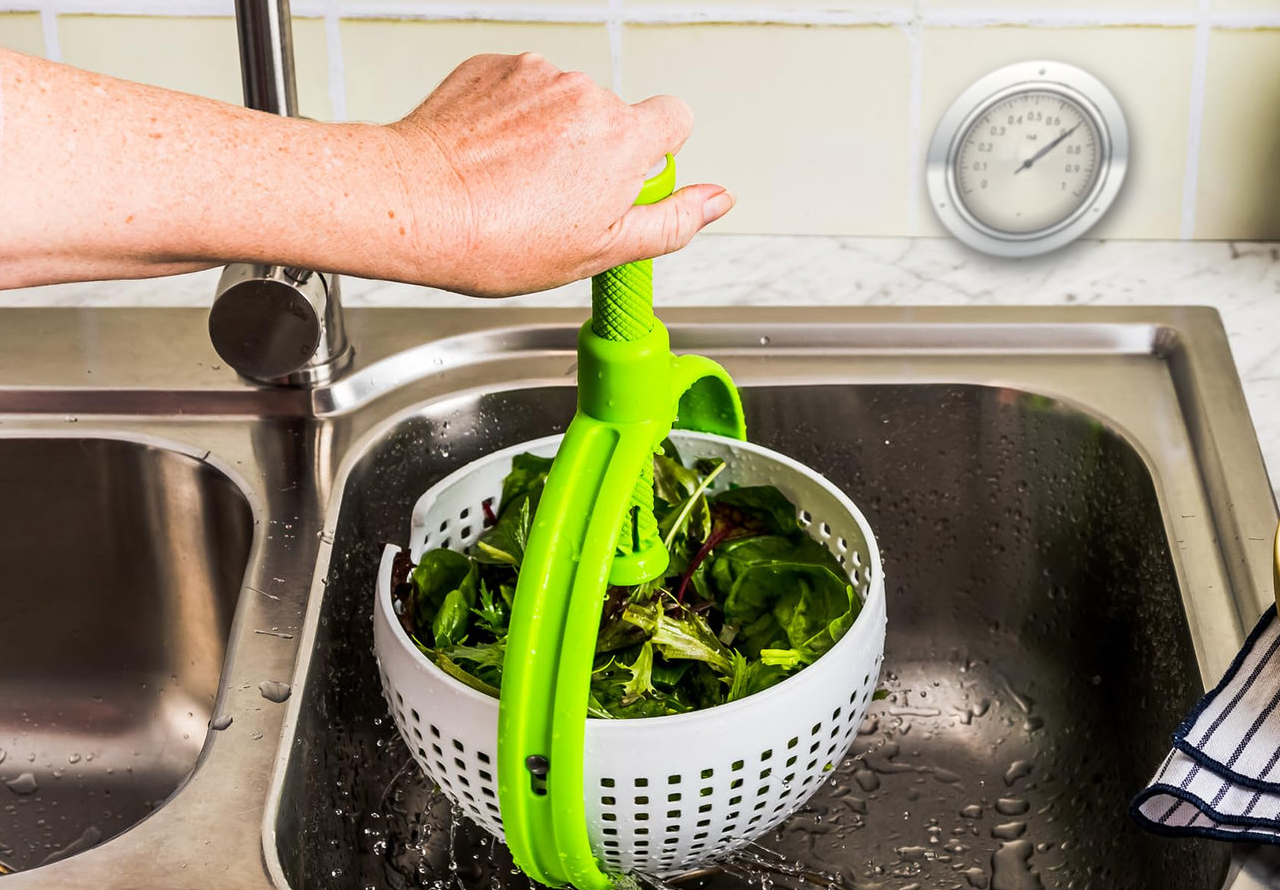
0.7 mA
